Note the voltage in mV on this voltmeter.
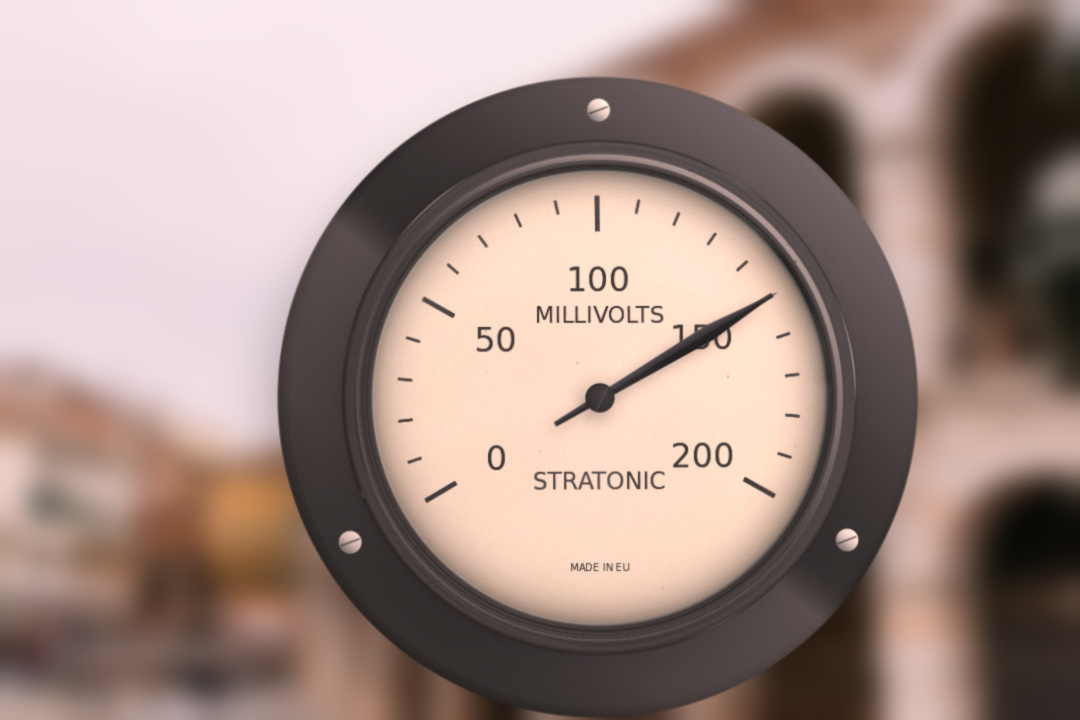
150 mV
